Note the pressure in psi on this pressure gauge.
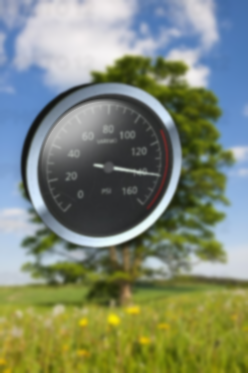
140 psi
